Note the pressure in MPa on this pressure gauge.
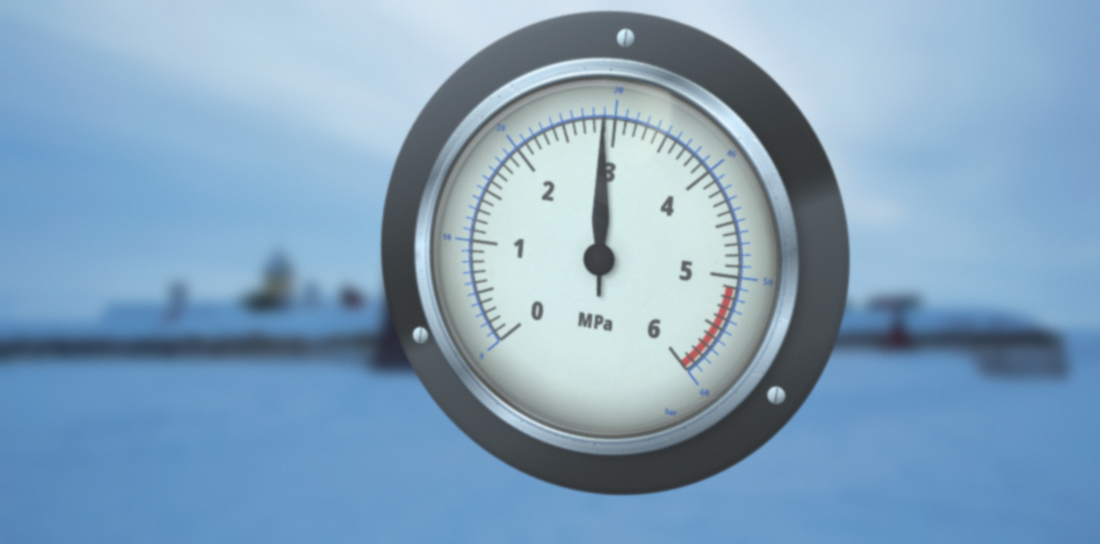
2.9 MPa
